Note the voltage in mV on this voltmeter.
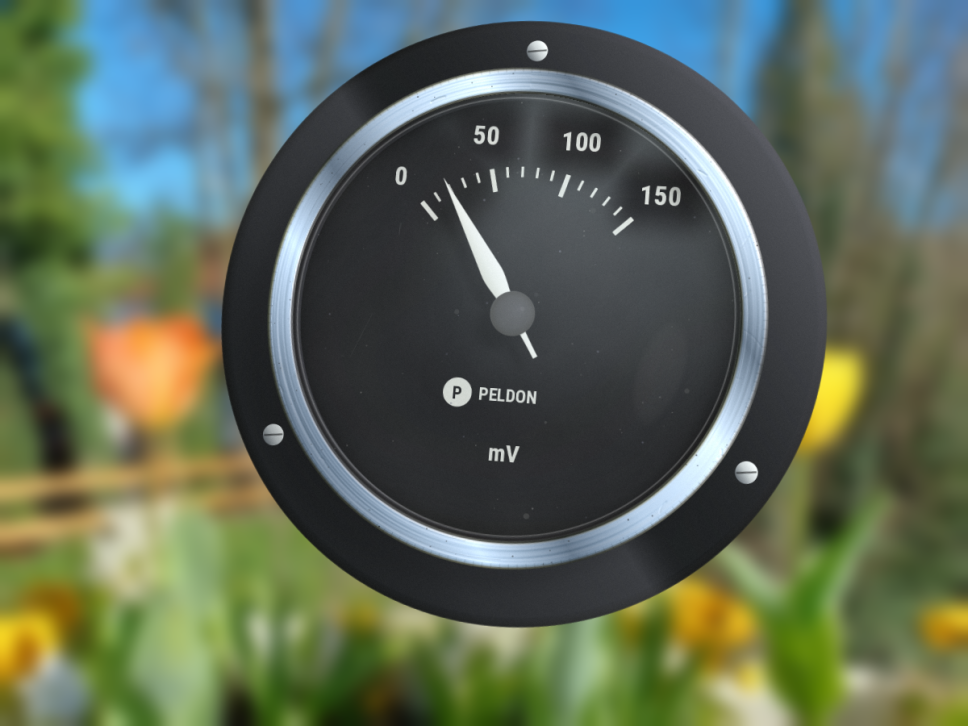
20 mV
